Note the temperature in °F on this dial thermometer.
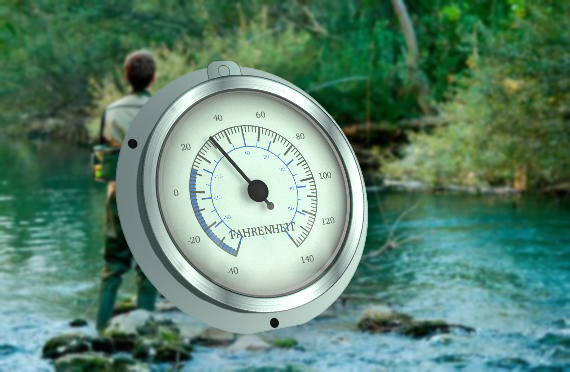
30 °F
